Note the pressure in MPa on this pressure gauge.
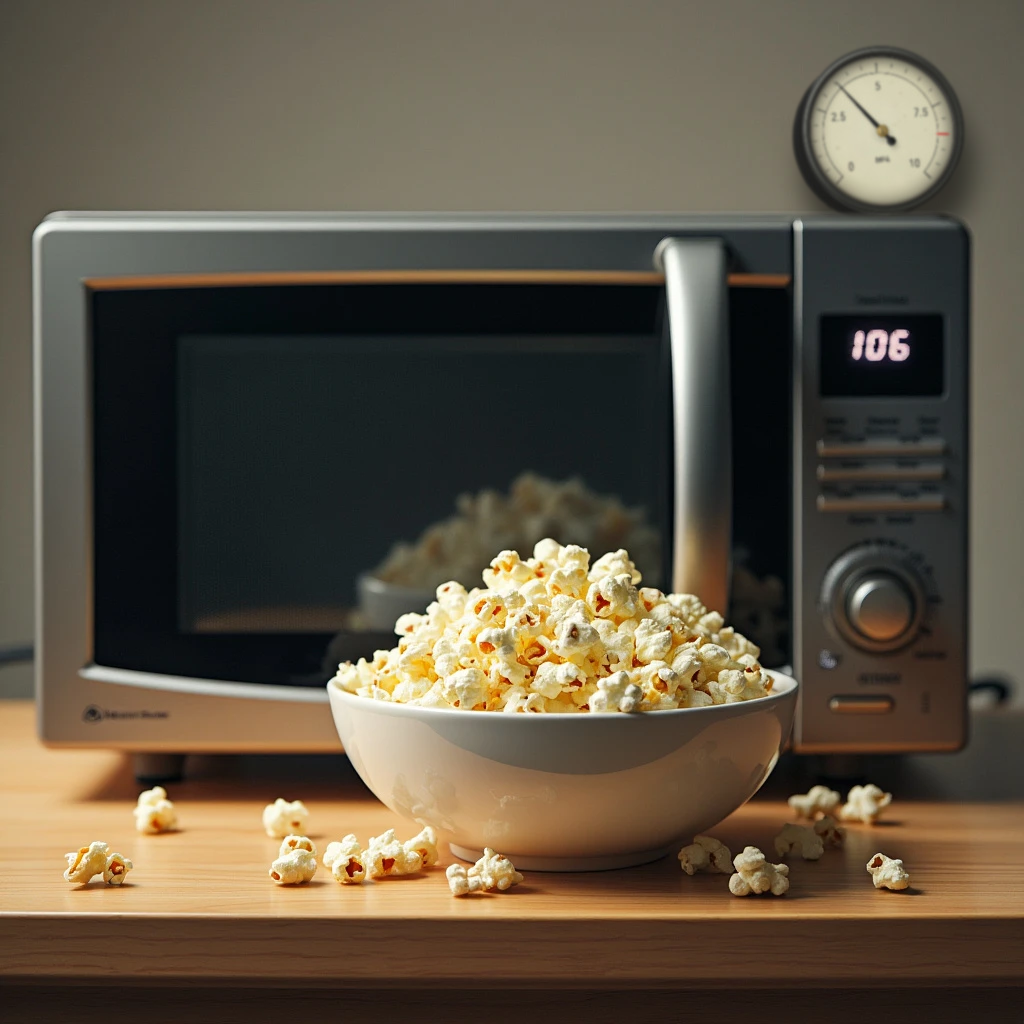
3.5 MPa
